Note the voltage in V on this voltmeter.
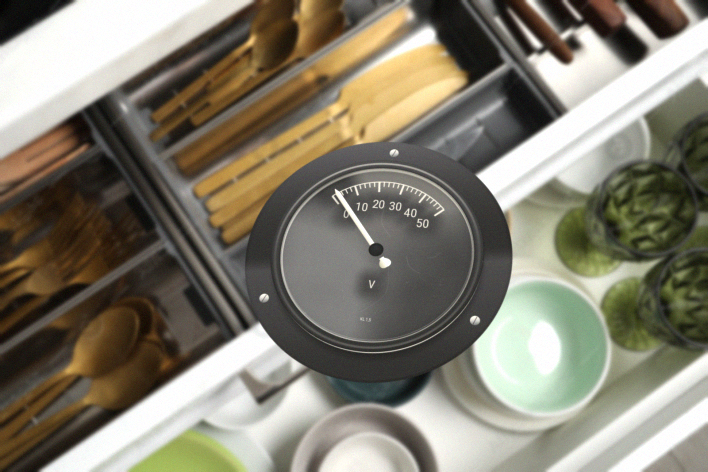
2 V
